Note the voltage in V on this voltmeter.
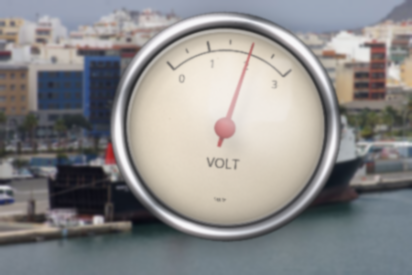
2 V
